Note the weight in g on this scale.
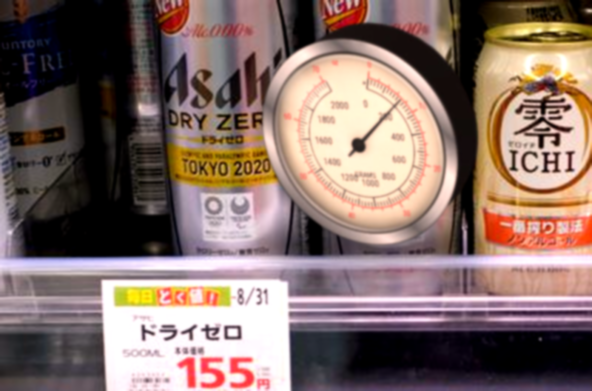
200 g
